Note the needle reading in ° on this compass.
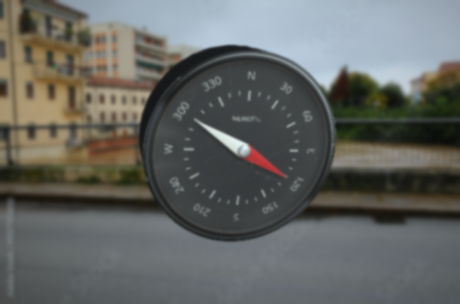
120 °
